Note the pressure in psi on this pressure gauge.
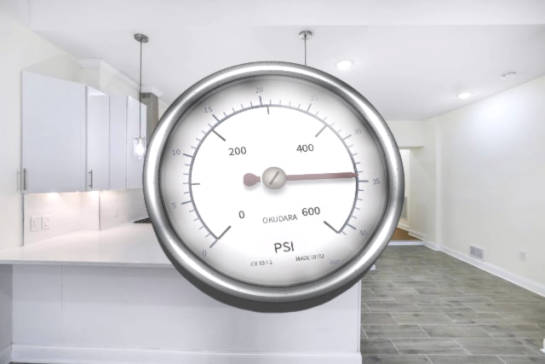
500 psi
